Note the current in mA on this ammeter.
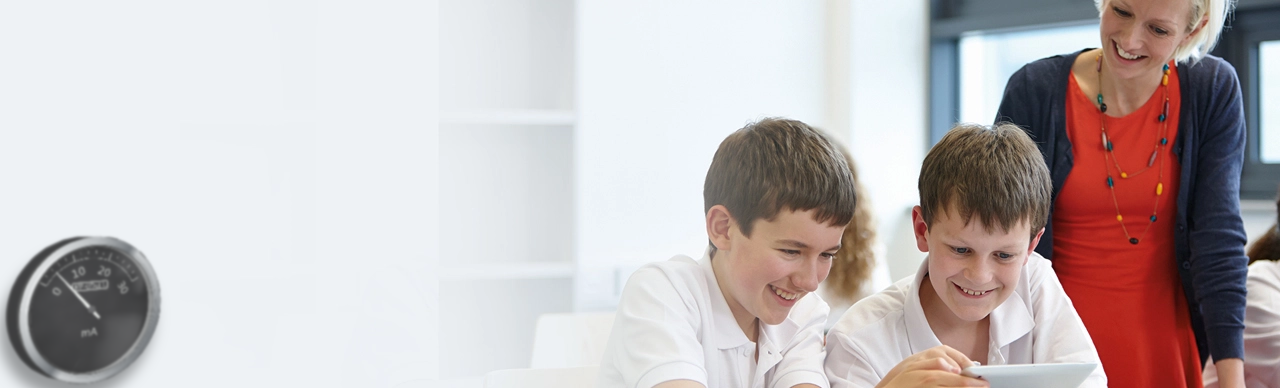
4 mA
